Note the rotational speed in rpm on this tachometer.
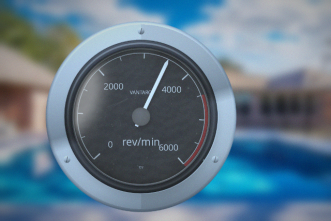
3500 rpm
